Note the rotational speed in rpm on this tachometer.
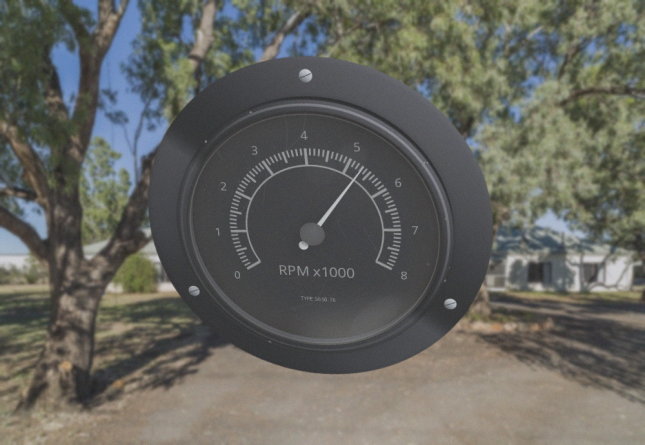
5300 rpm
